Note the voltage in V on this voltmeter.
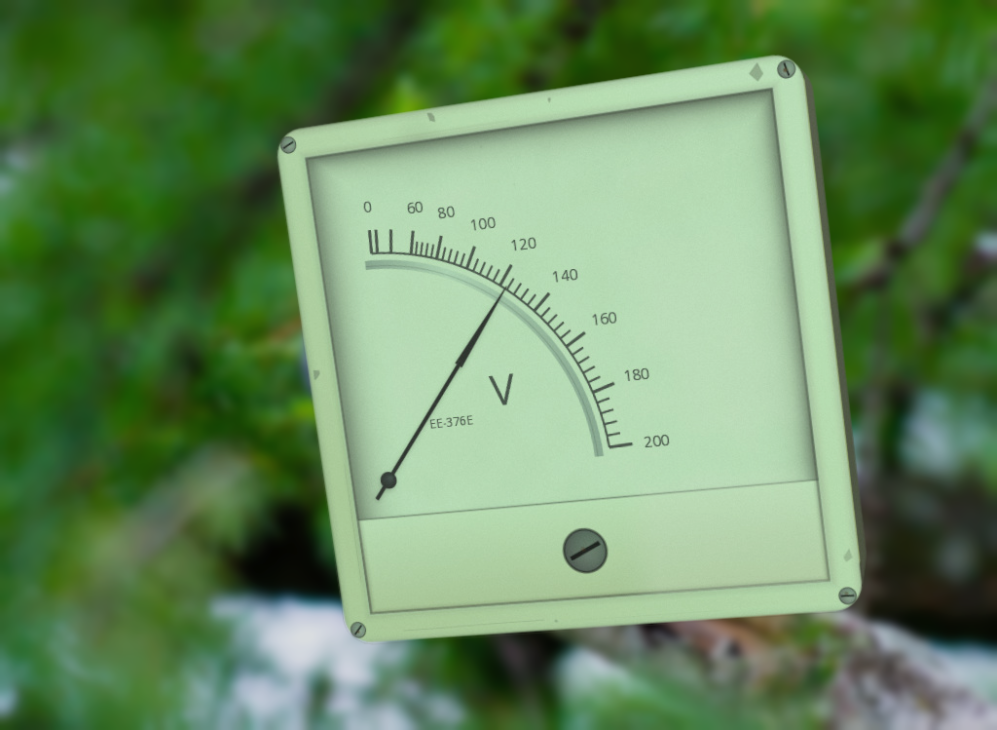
124 V
